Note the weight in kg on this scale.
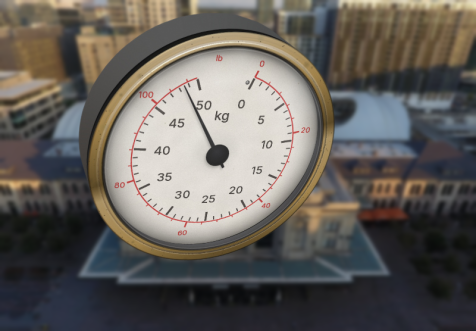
48.5 kg
